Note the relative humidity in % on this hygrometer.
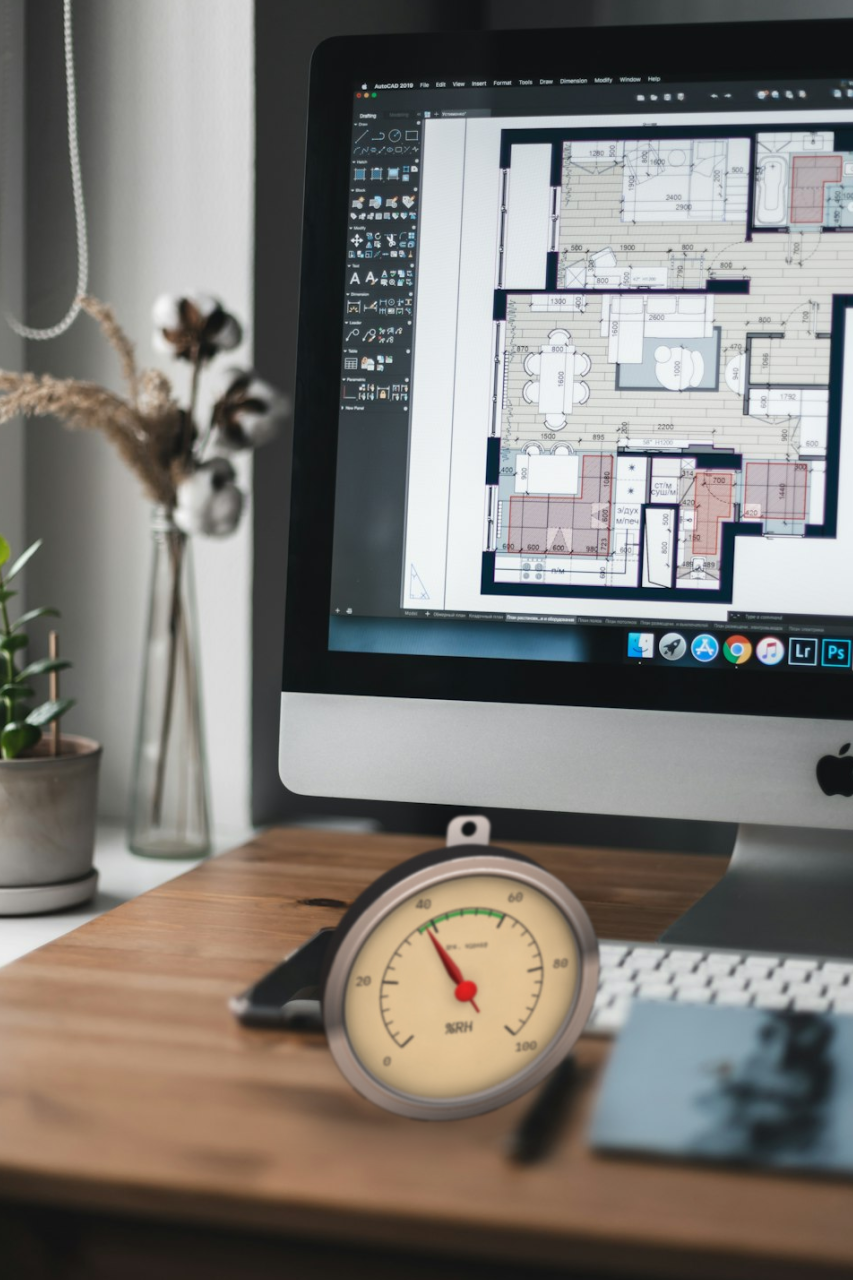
38 %
